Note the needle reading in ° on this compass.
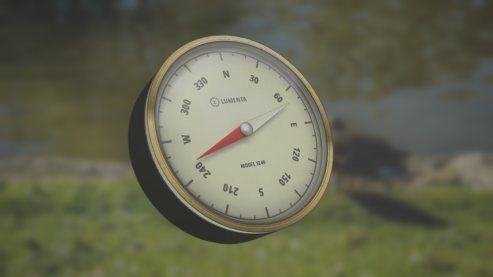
250 °
